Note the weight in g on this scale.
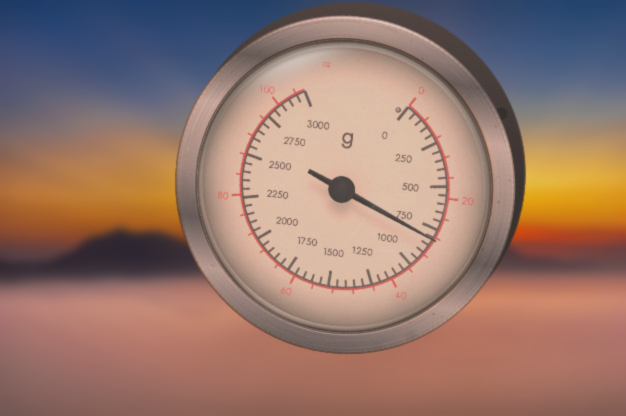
800 g
